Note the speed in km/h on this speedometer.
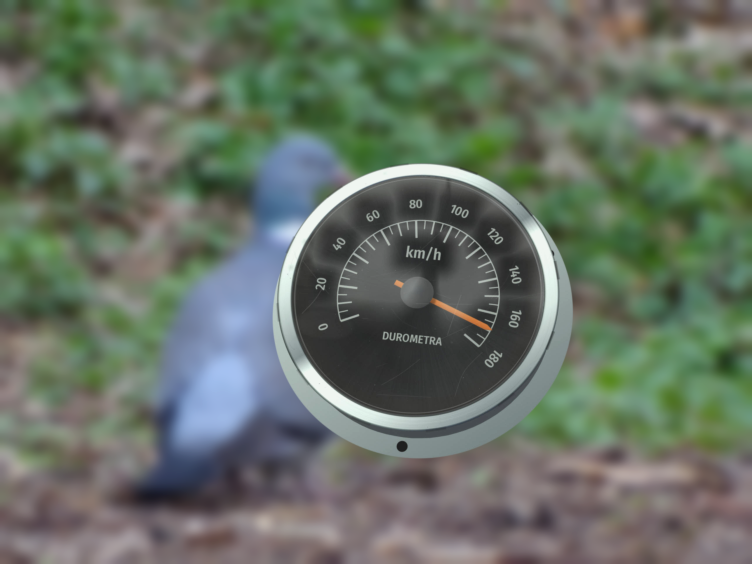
170 km/h
